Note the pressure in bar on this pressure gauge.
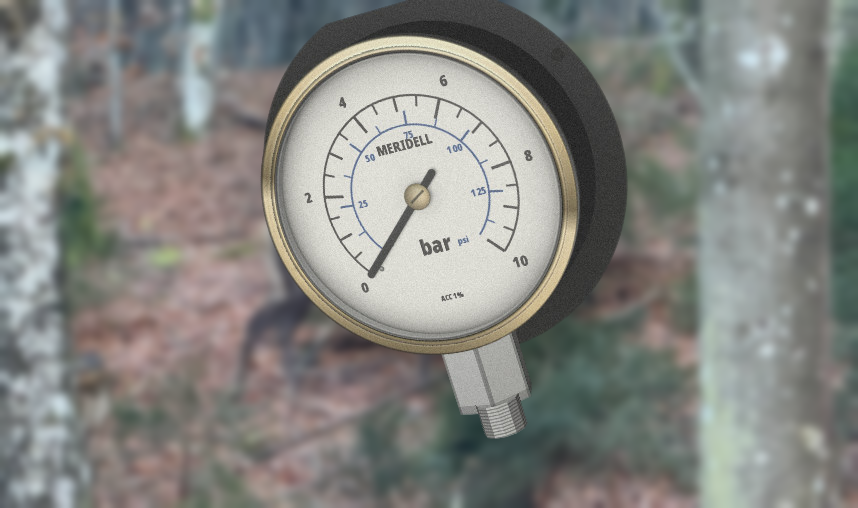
0 bar
